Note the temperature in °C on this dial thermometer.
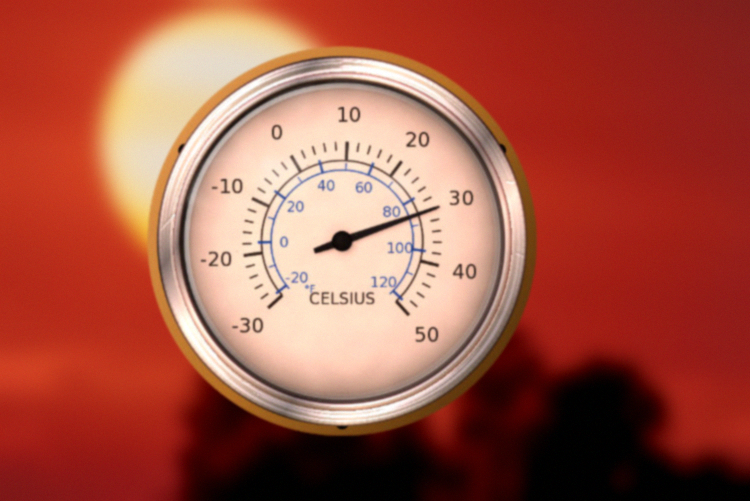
30 °C
